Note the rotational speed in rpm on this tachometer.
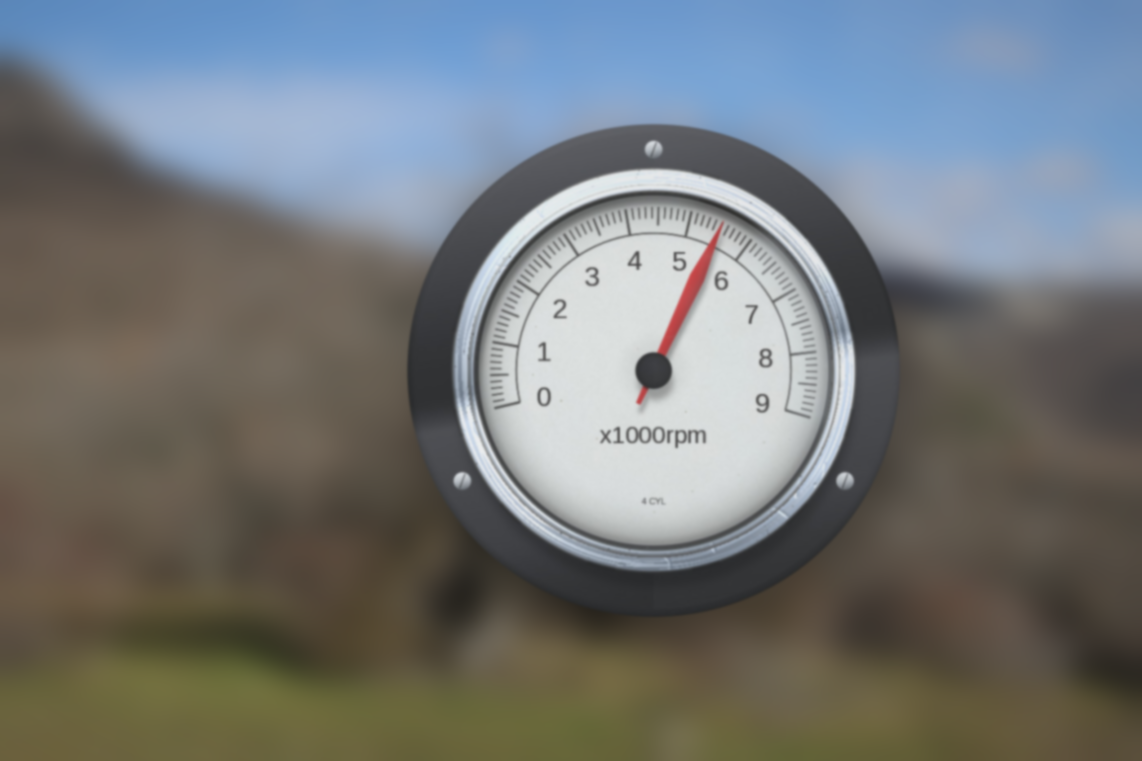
5500 rpm
